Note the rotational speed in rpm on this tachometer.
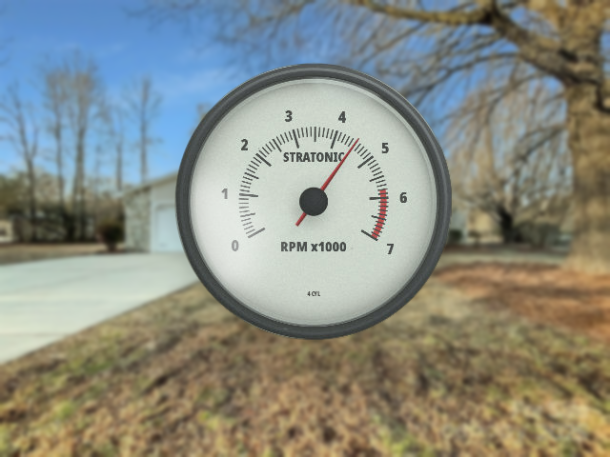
4500 rpm
